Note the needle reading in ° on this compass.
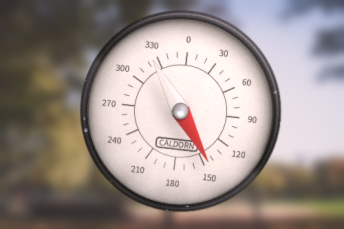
145 °
